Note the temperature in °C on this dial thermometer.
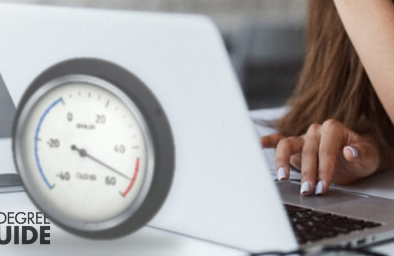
52 °C
